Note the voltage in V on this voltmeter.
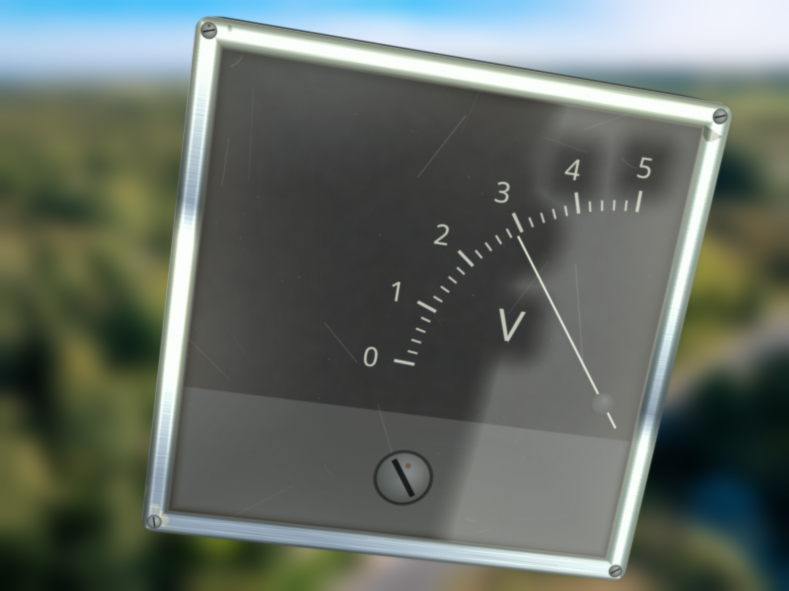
2.9 V
